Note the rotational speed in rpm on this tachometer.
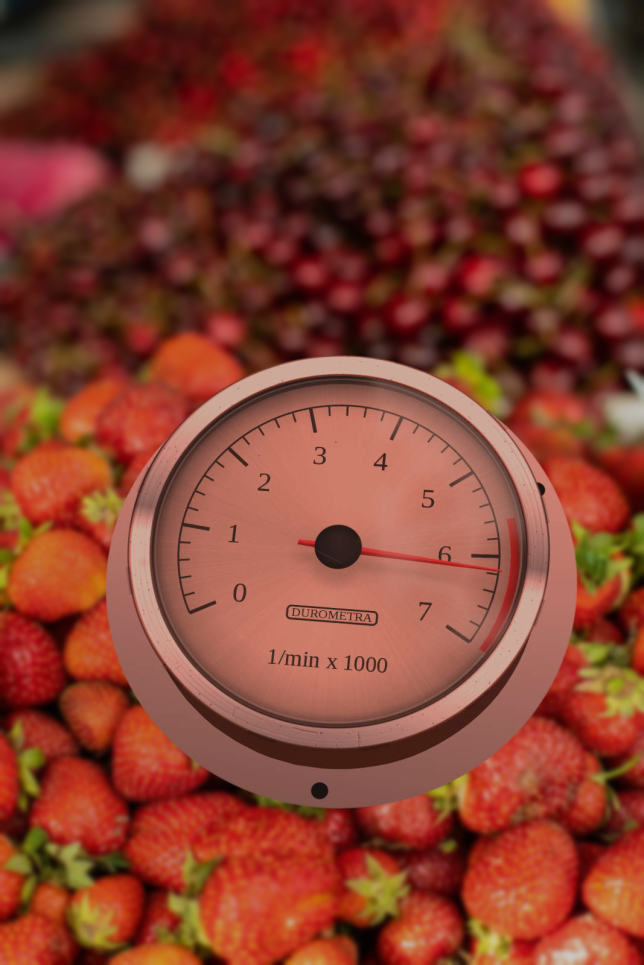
6200 rpm
